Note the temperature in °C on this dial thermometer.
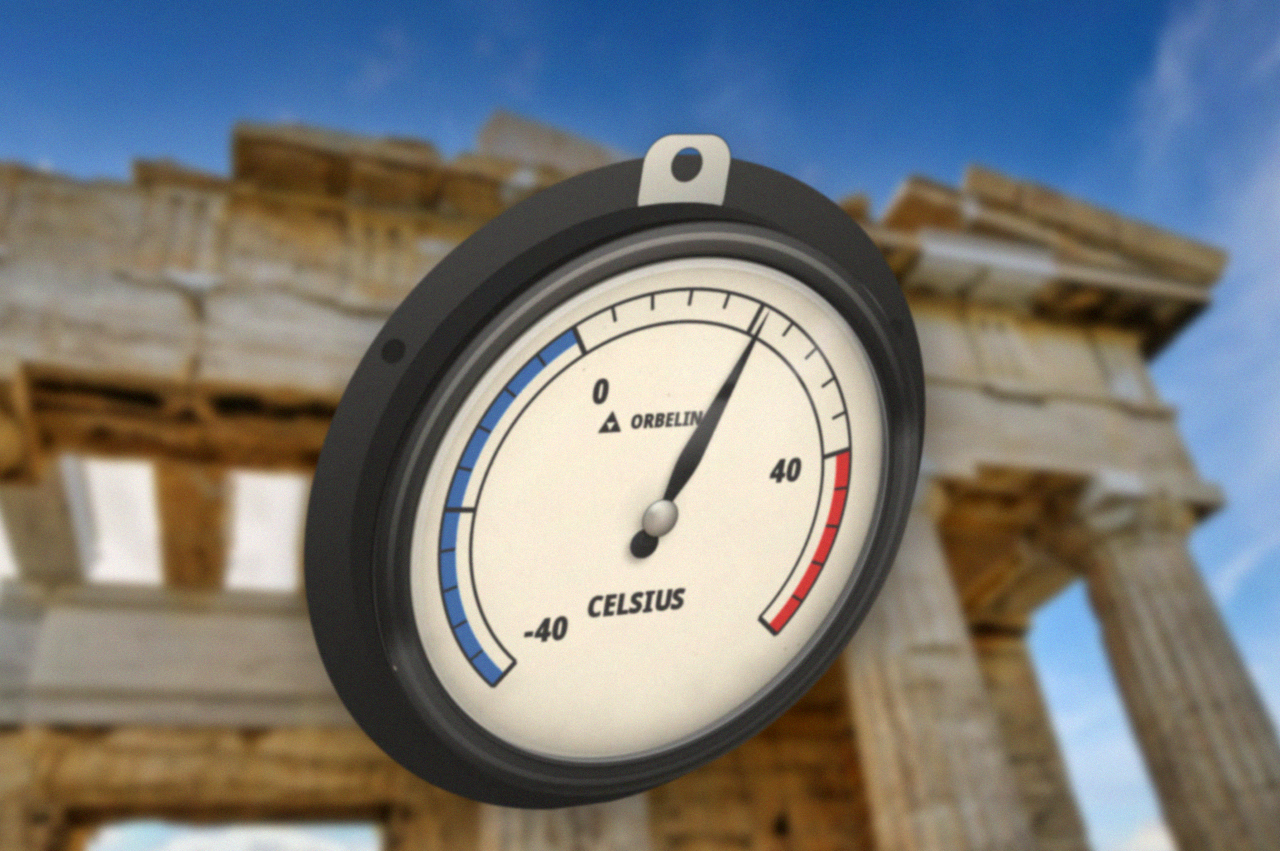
20 °C
